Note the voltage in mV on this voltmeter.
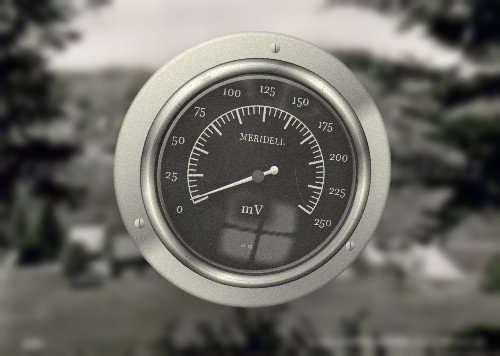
5 mV
